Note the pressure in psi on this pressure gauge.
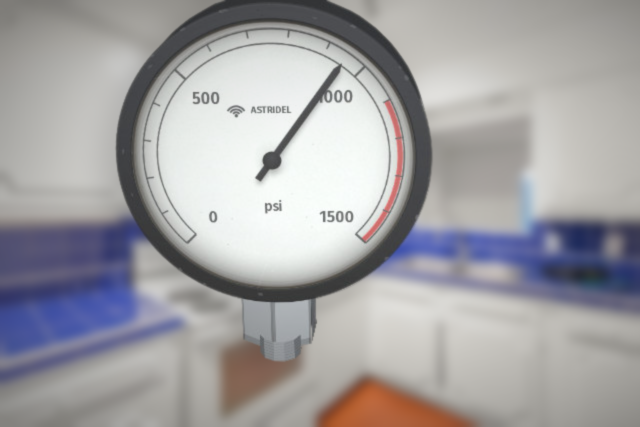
950 psi
